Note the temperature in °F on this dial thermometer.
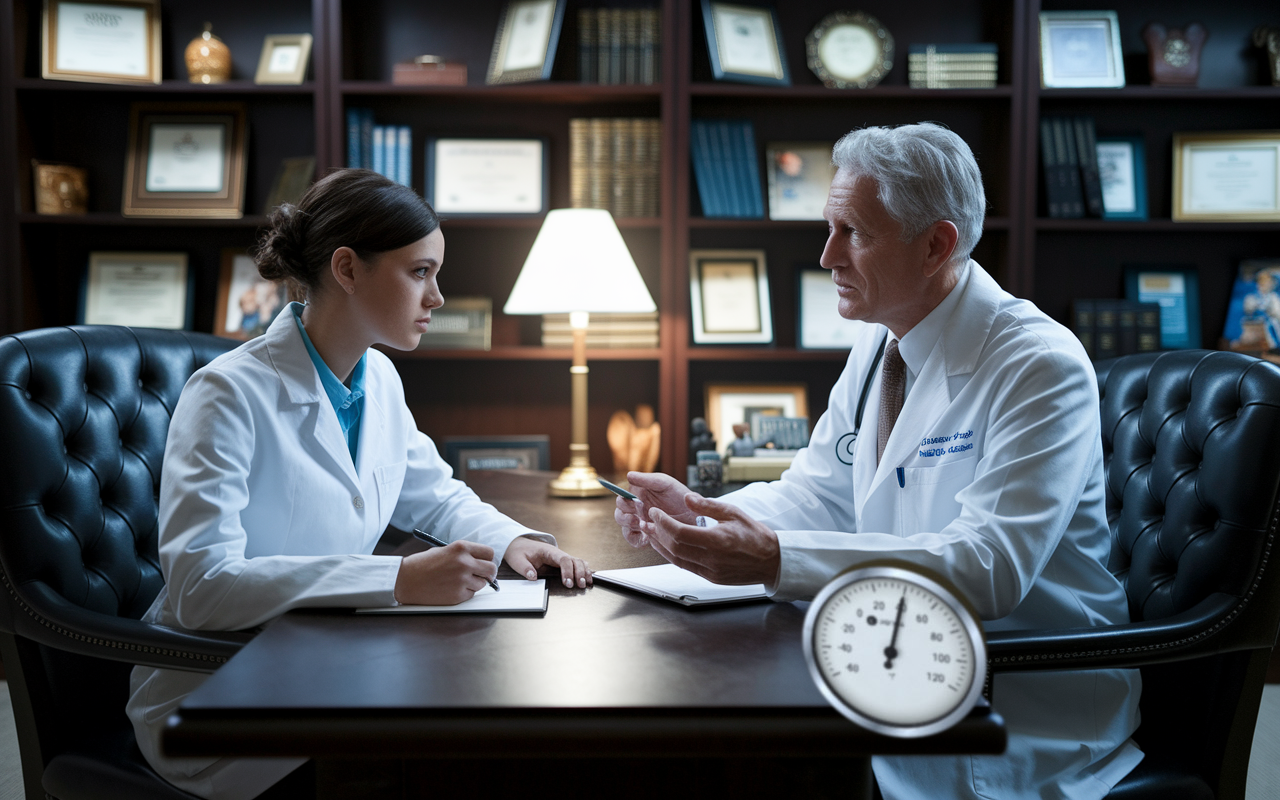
40 °F
